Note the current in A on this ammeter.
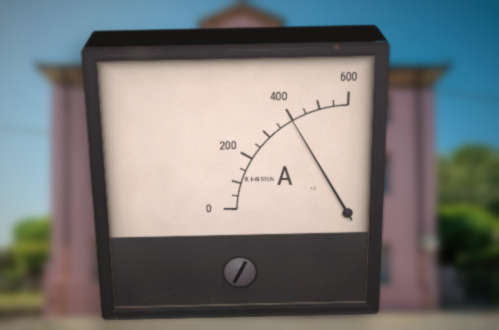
400 A
